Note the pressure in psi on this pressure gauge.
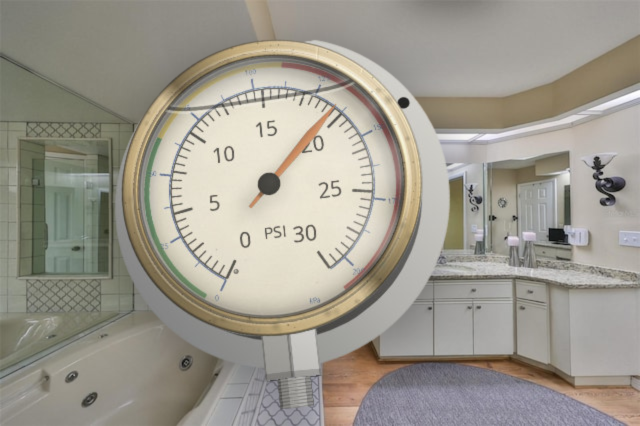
19.5 psi
